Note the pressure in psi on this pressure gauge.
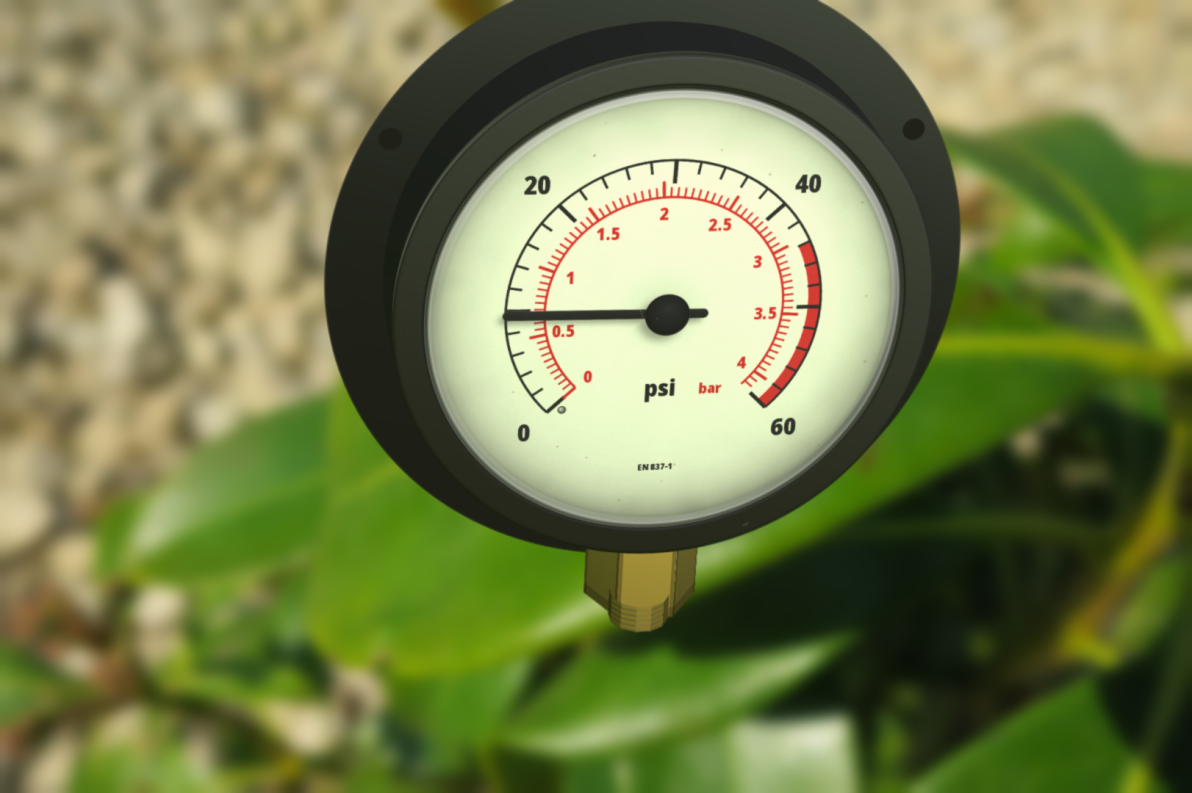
10 psi
